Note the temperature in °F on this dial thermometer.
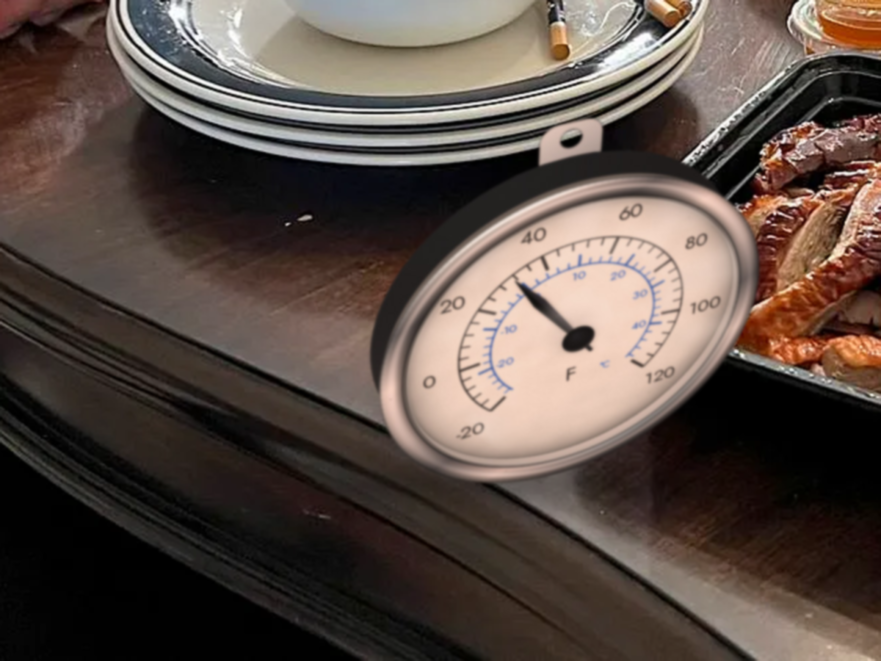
32 °F
